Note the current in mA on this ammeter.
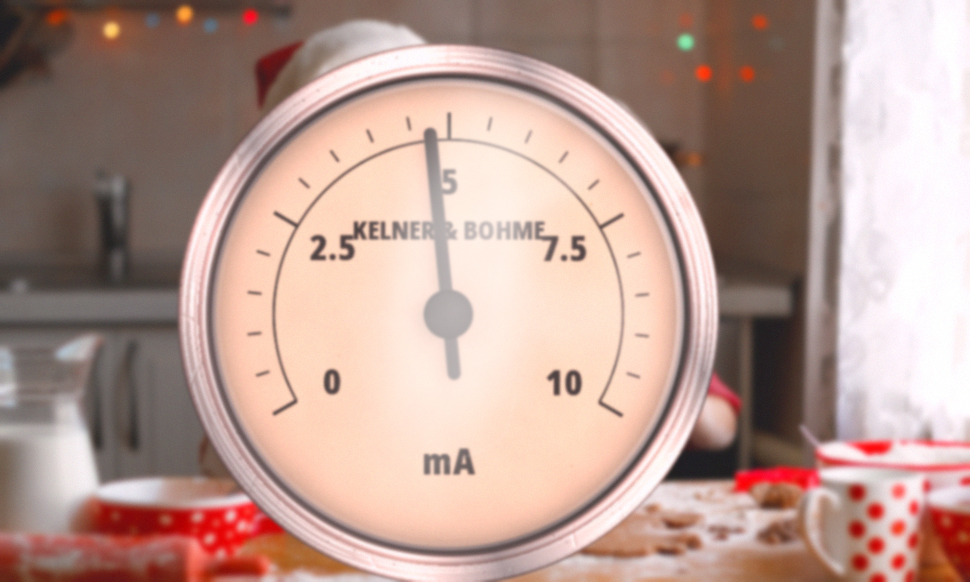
4.75 mA
